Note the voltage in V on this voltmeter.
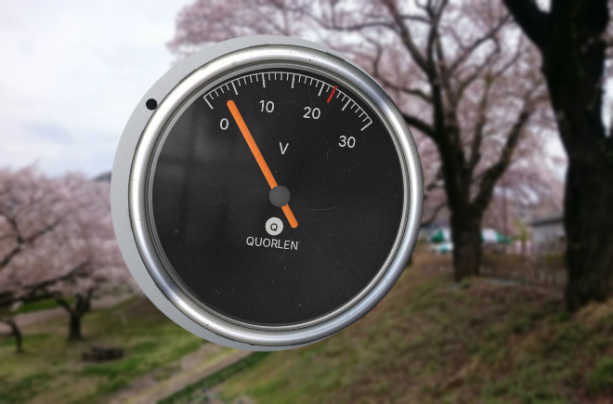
3 V
